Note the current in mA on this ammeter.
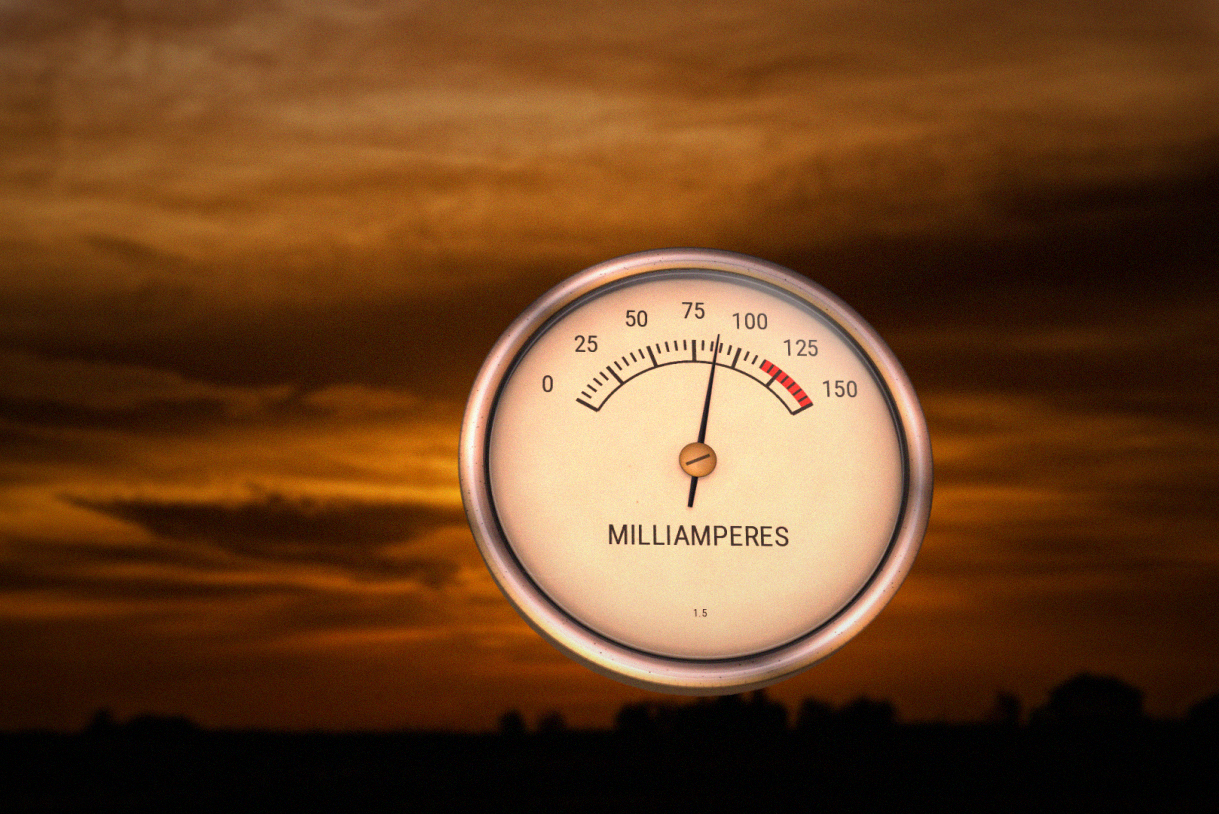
87.5 mA
